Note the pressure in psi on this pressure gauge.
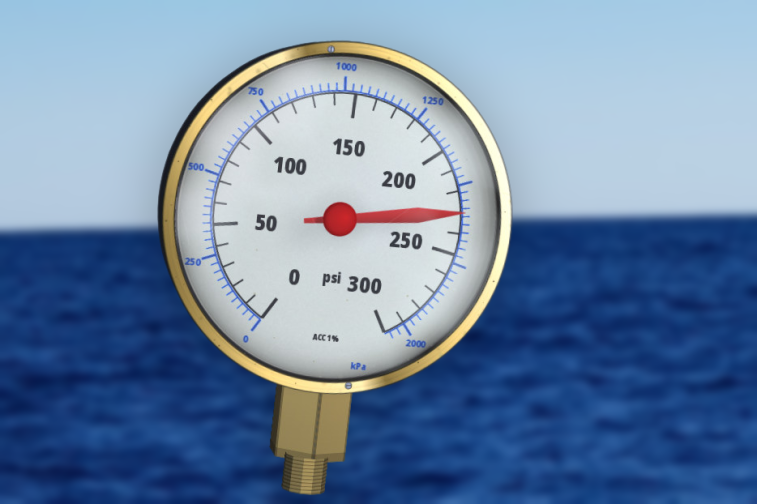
230 psi
